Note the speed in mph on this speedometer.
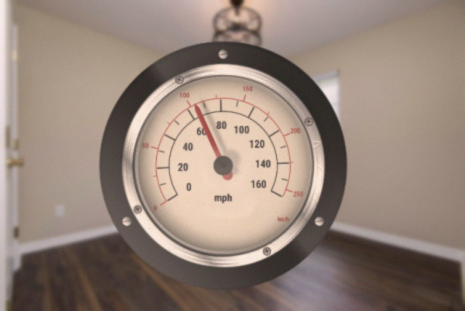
65 mph
